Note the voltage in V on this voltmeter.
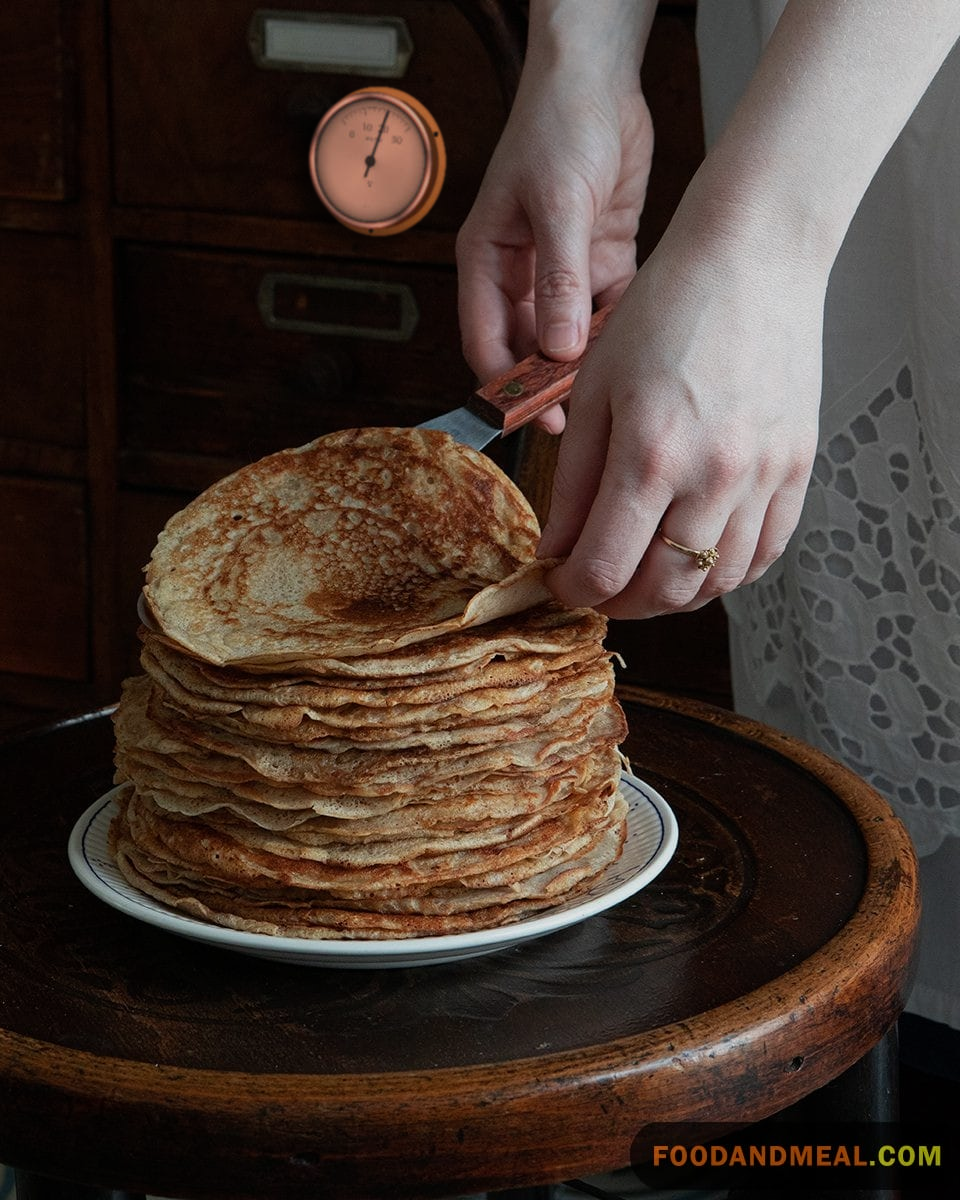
20 V
